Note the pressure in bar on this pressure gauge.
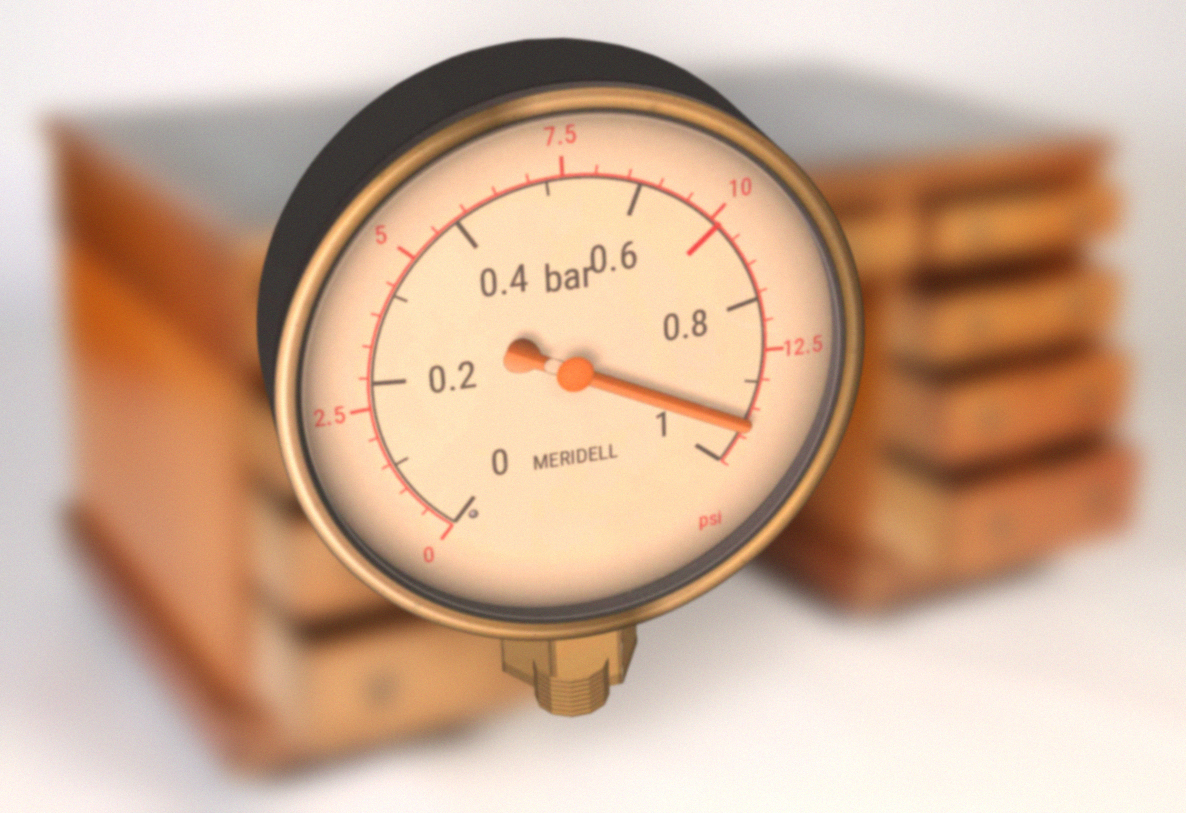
0.95 bar
